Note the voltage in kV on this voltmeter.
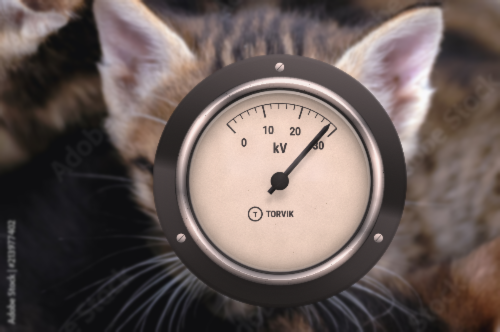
28 kV
